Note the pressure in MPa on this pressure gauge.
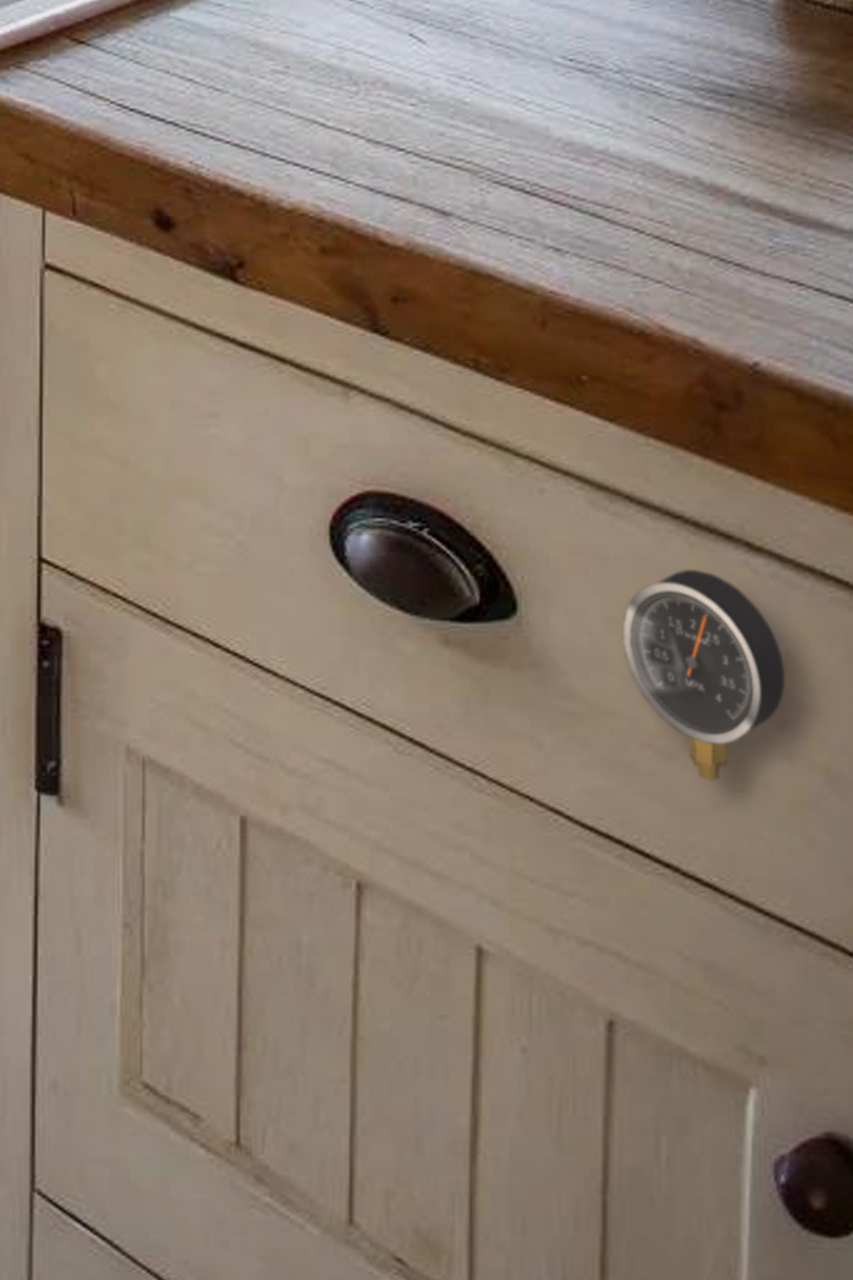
2.25 MPa
